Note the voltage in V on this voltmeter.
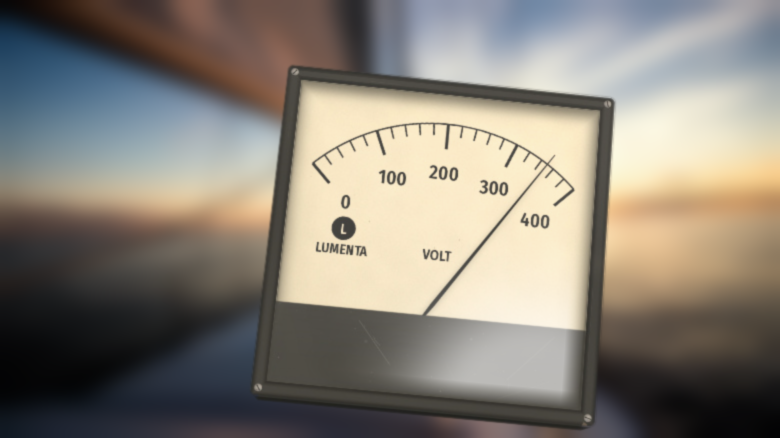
350 V
